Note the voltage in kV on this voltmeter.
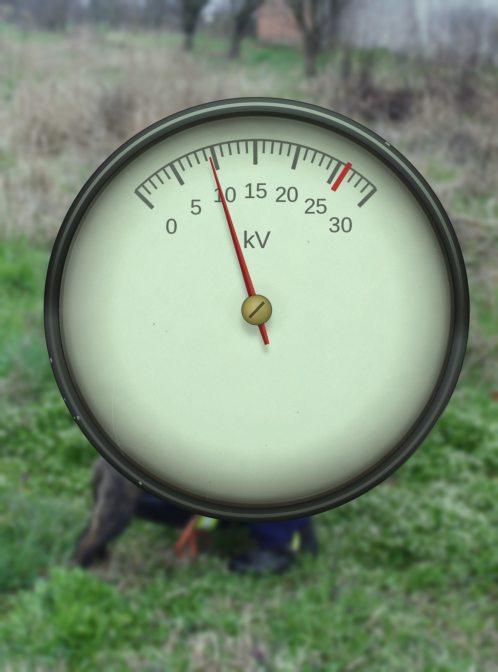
9.5 kV
